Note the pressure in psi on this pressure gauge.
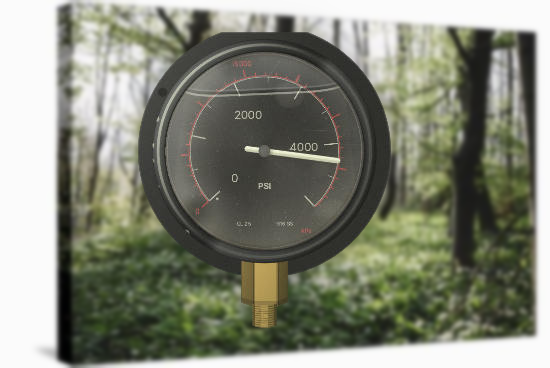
4250 psi
